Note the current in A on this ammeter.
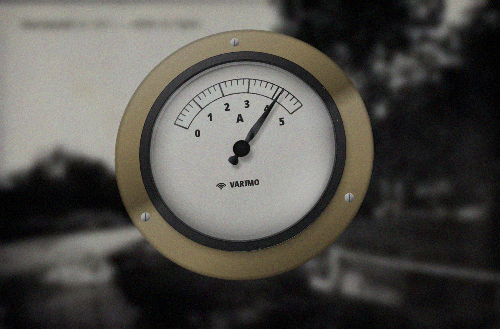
4.2 A
